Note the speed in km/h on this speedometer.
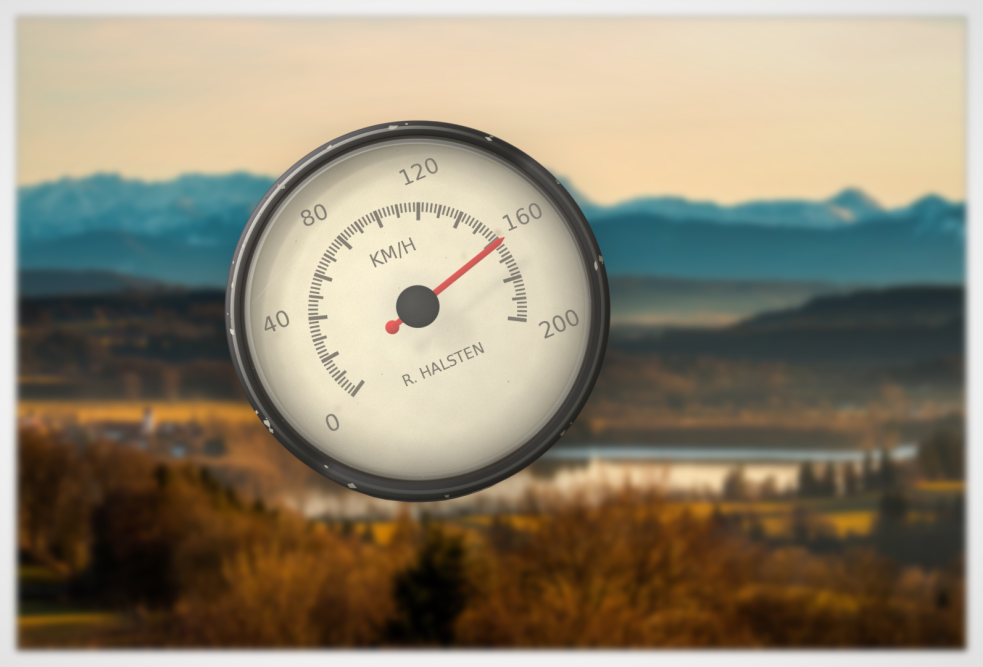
162 km/h
